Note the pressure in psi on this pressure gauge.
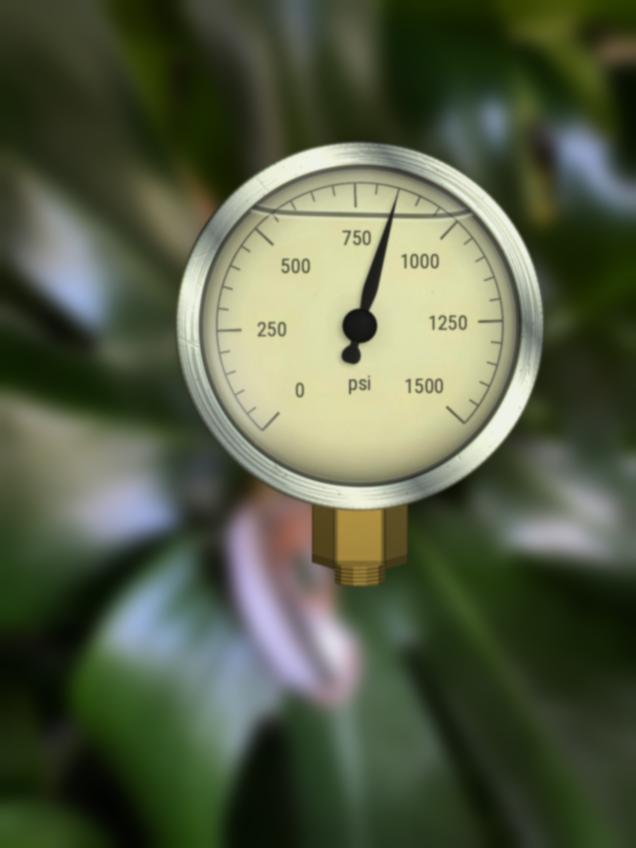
850 psi
